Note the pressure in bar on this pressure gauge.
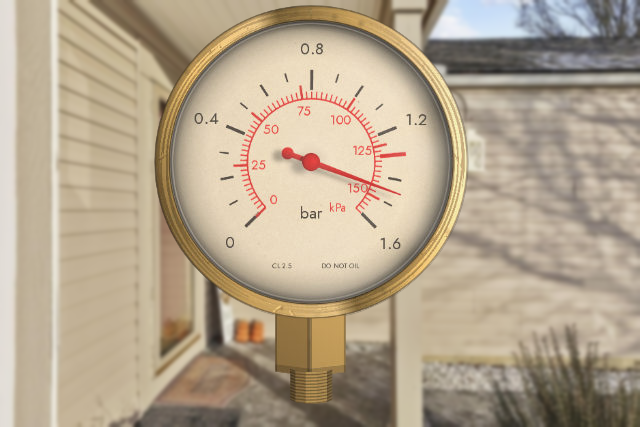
1.45 bar
